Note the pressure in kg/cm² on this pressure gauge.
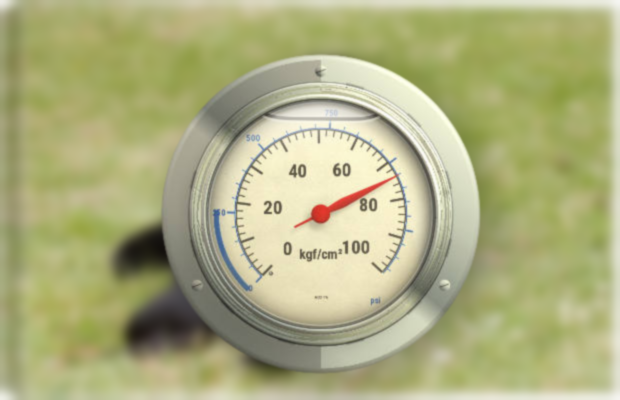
74 kg/cm²
